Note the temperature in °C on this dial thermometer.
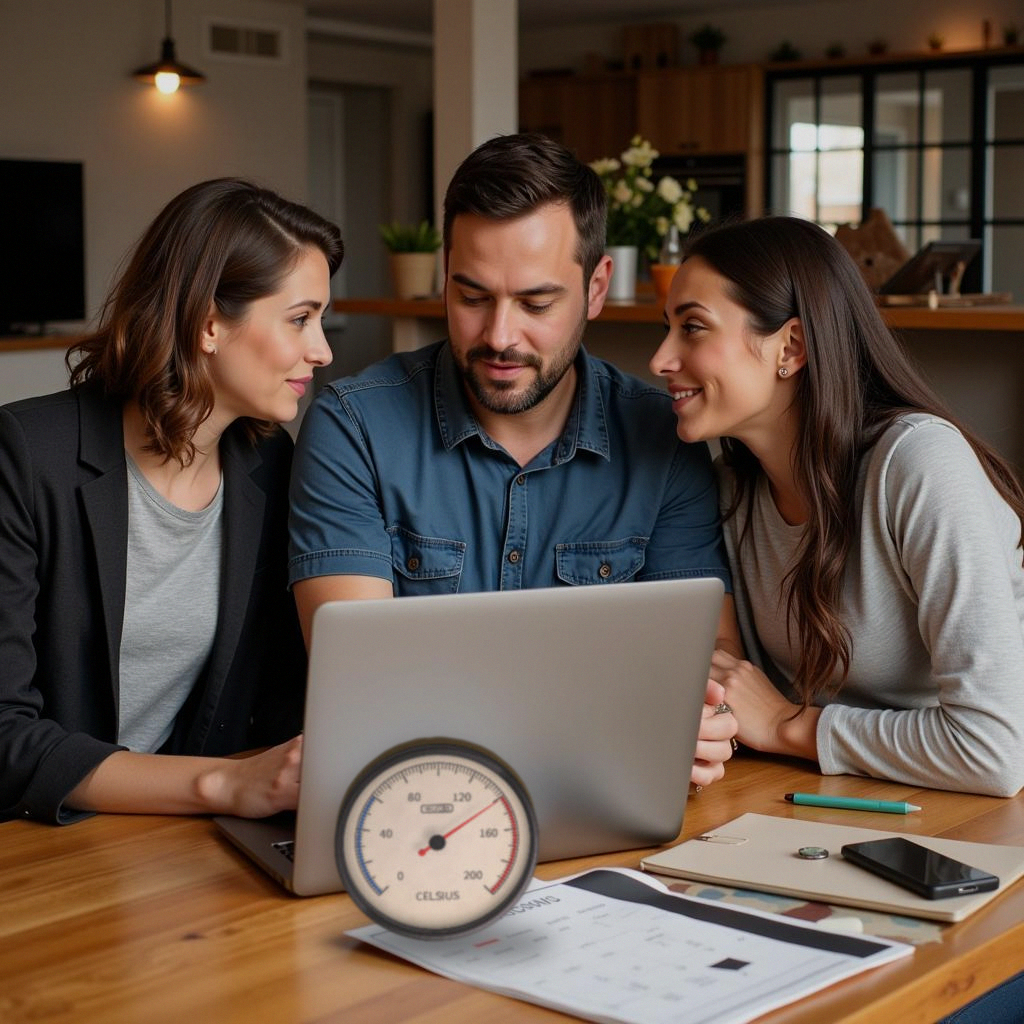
140 °C
